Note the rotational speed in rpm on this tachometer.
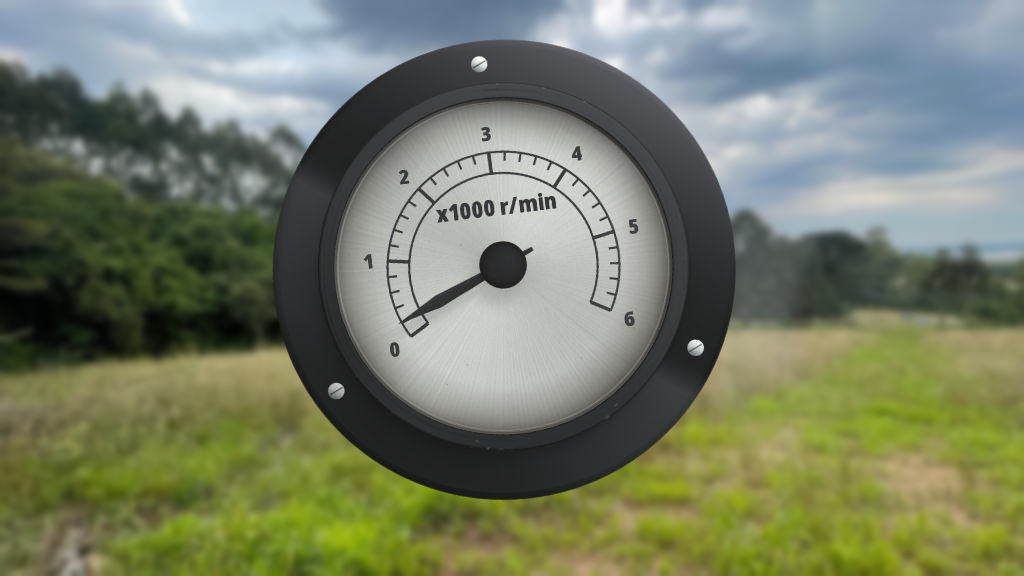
200 rpm
